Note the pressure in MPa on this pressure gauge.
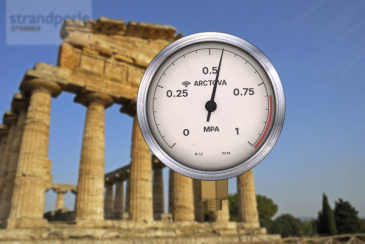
0.55 MPa
